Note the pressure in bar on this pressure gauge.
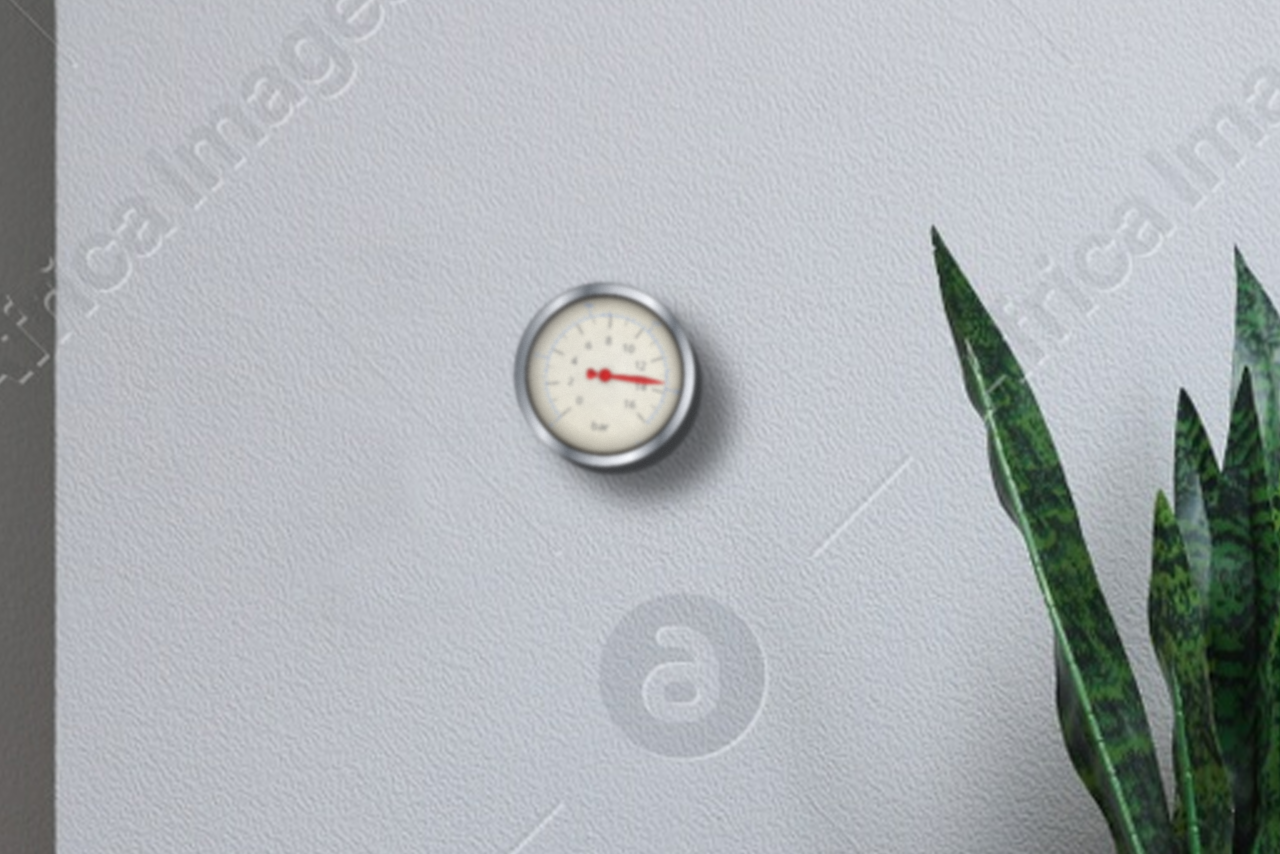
13.5 bar
